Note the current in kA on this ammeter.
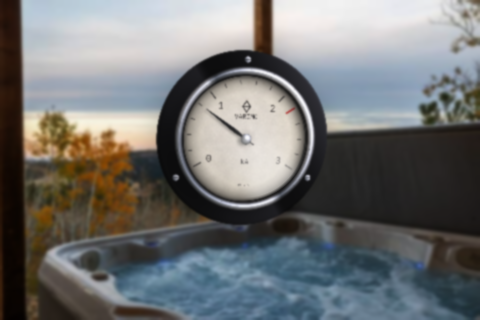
0.8 kA
